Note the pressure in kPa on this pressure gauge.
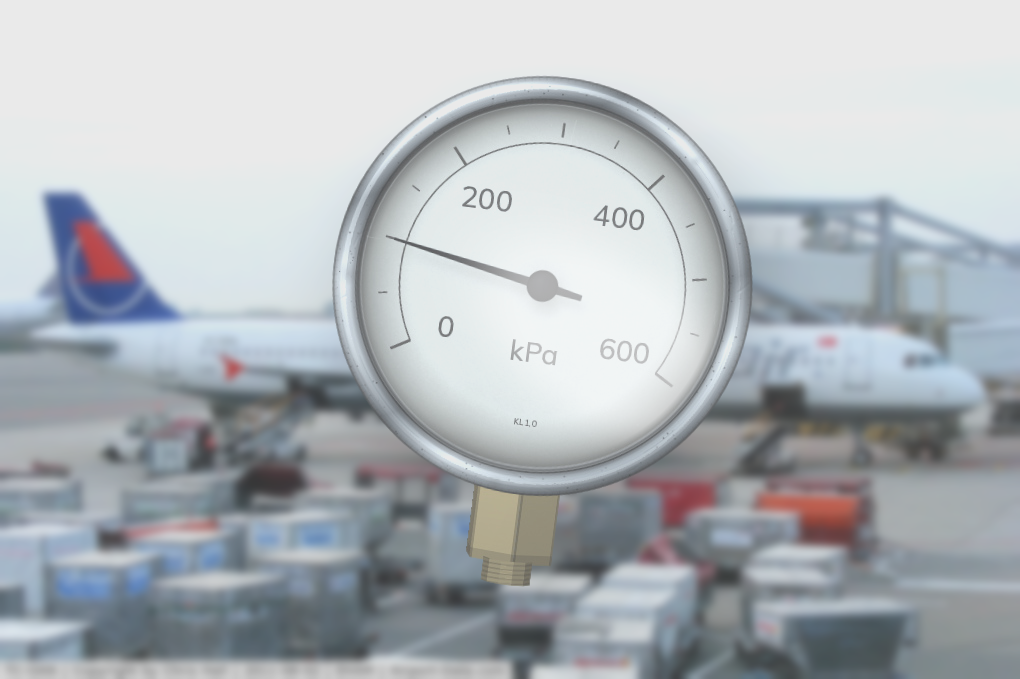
100 kPa
